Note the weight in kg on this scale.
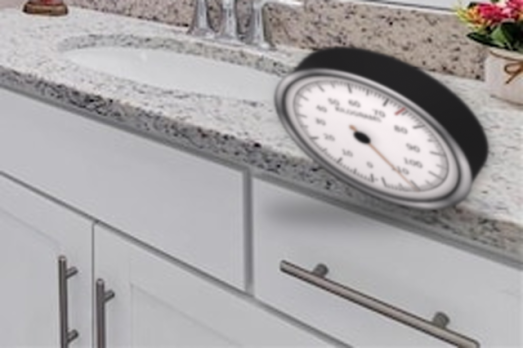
110 kg
